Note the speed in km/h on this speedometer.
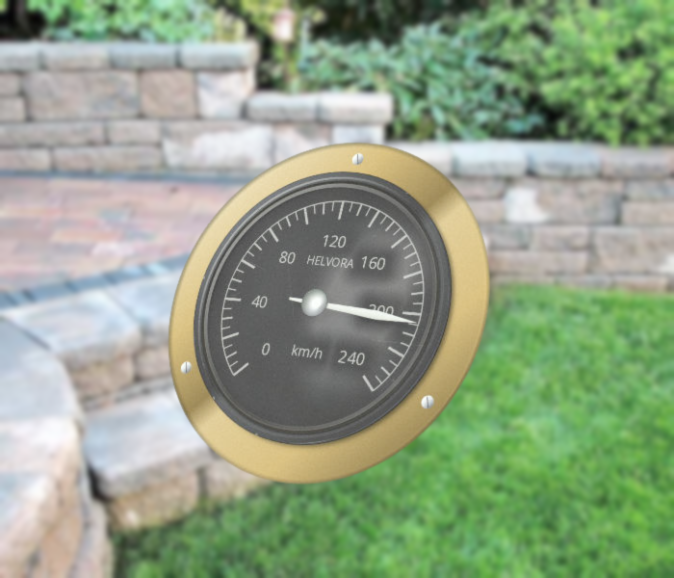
205 km/h
